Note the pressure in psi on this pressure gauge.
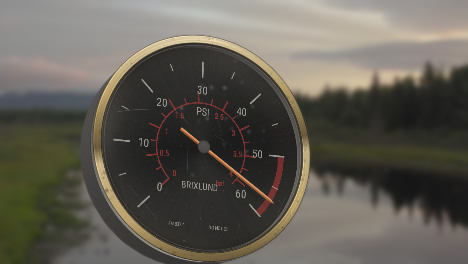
57.5 psi
